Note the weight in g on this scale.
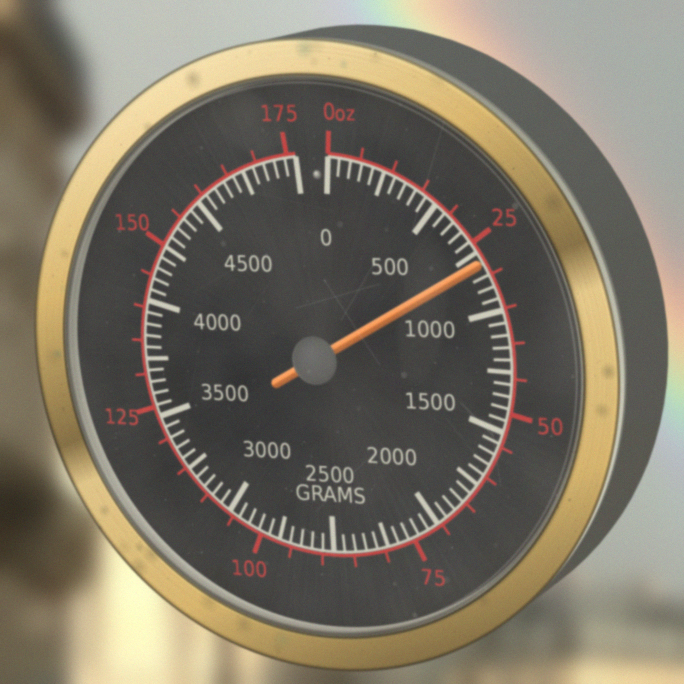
800 g
